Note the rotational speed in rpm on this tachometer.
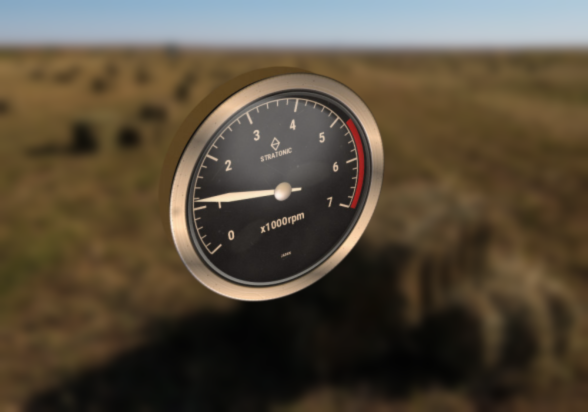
1200 rpm
